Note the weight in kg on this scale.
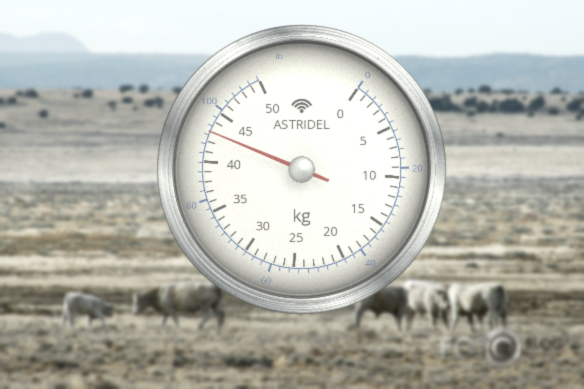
43 kg
